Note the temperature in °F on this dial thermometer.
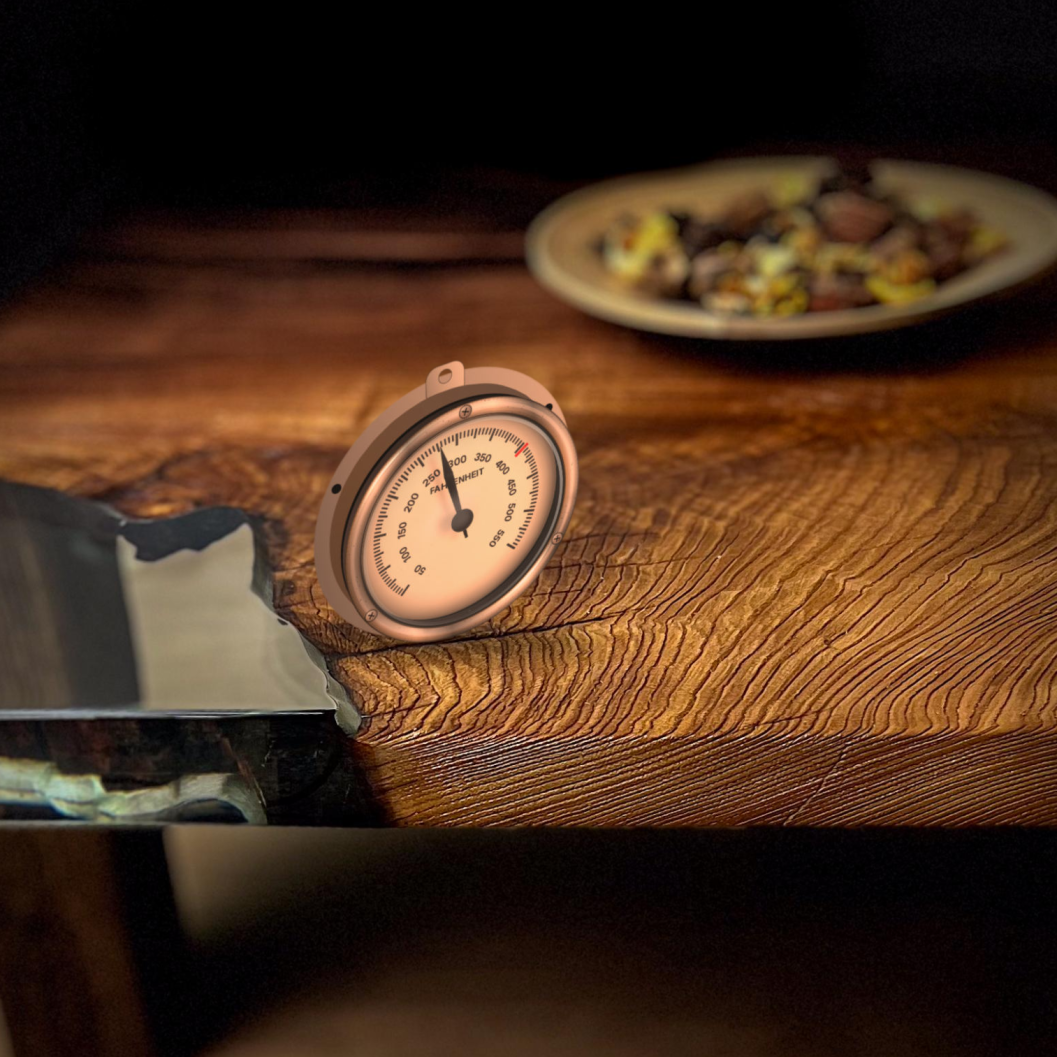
275 °F
